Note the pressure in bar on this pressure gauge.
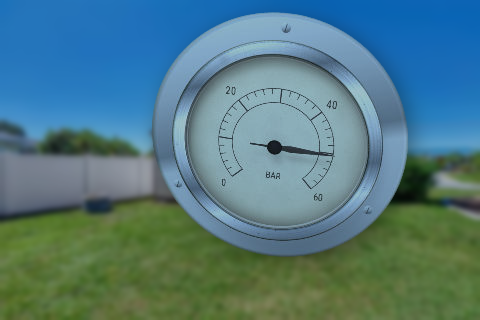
50 bar
